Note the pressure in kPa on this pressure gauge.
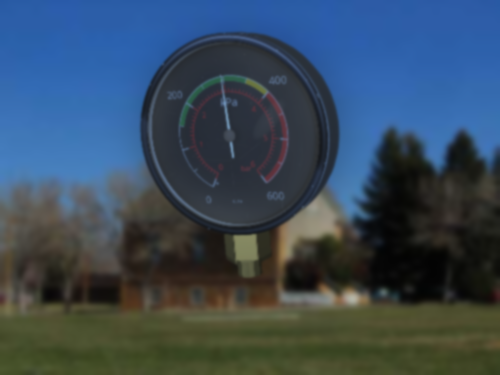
300 kPa
